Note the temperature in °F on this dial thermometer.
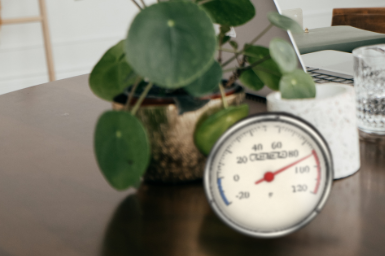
90 °F
